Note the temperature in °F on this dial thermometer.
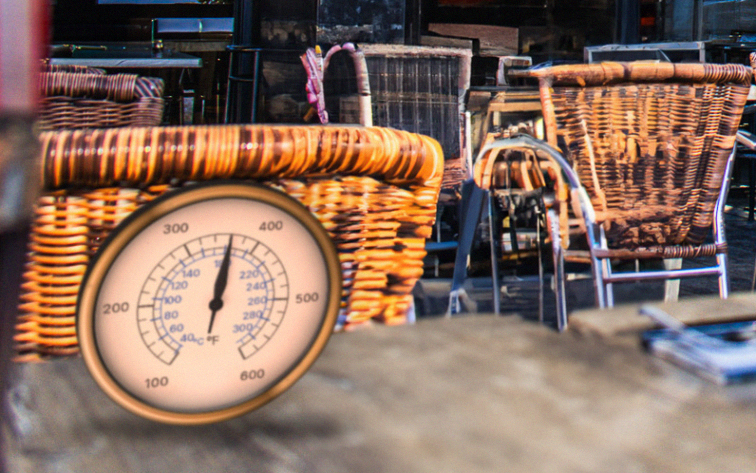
360 °F
